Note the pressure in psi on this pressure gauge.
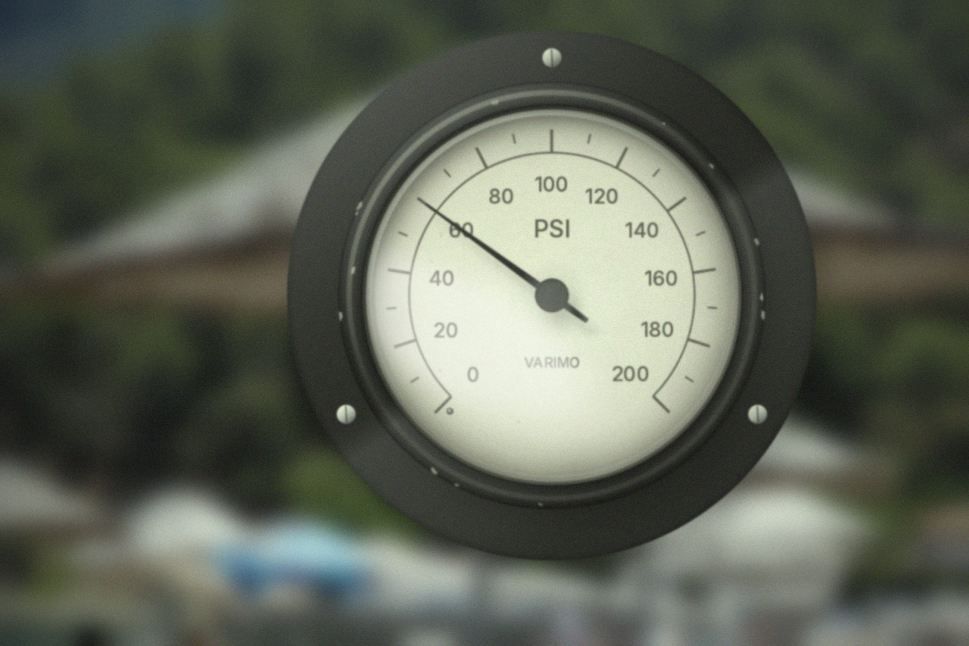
60 psi
